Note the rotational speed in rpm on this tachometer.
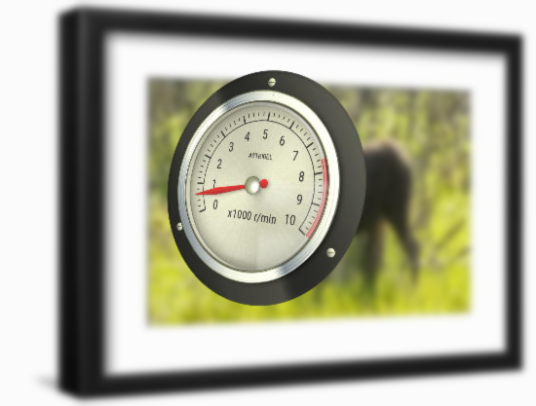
600 rpm
